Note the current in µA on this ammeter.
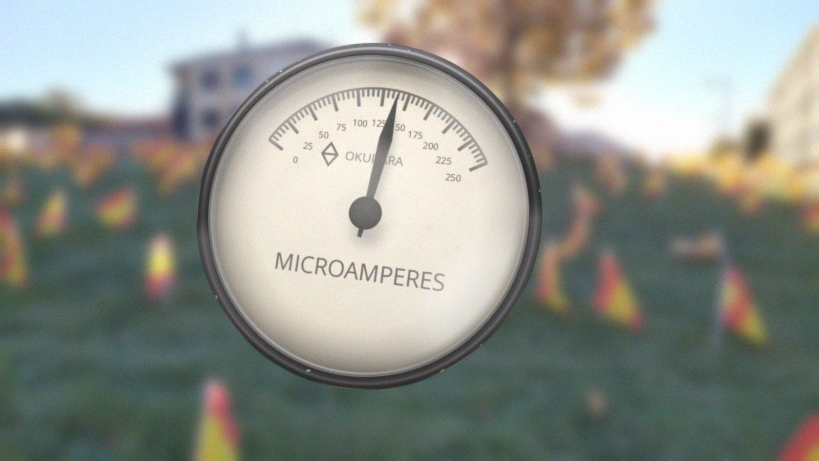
140 µA
